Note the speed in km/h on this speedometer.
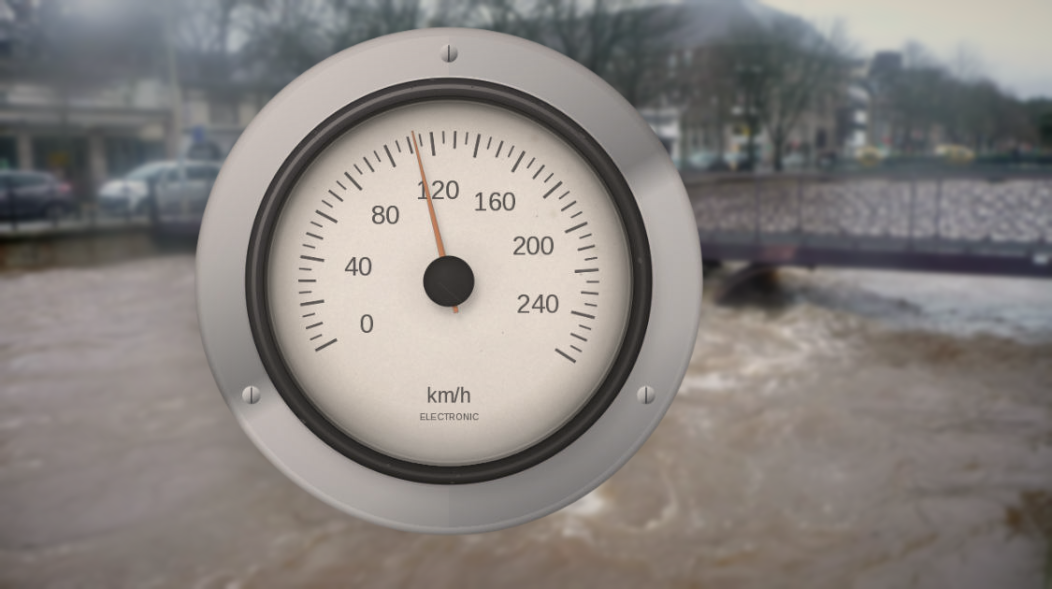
112.5 km/h
